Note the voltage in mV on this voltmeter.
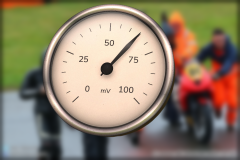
65 mV
